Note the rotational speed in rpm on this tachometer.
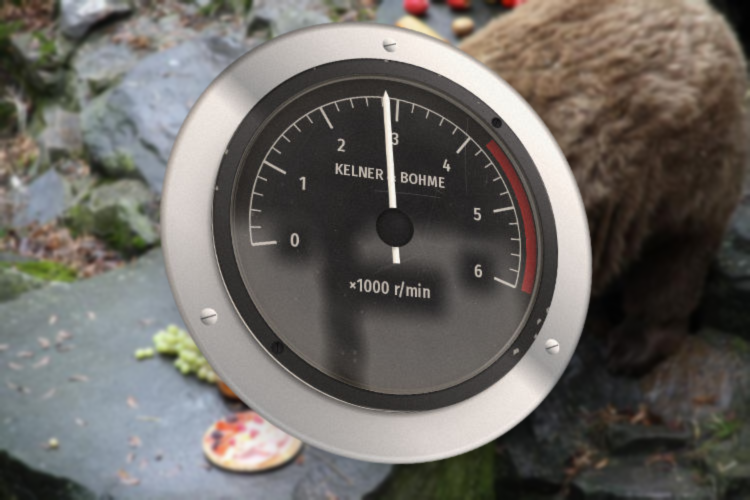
2800 rpm
